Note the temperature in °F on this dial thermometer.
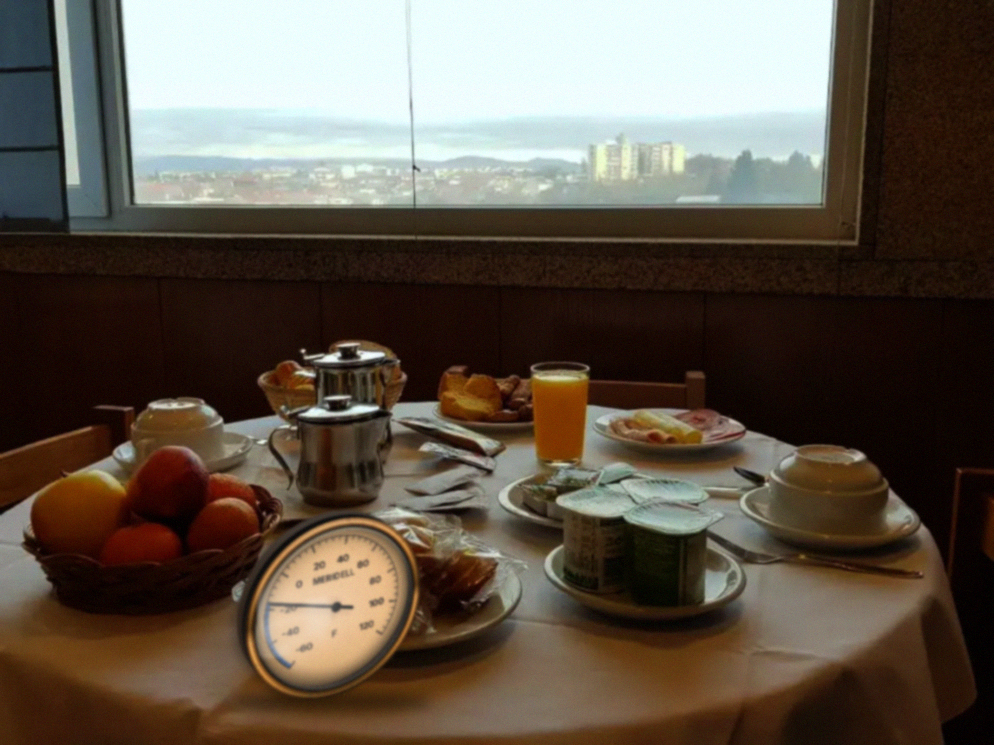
-16 °F
